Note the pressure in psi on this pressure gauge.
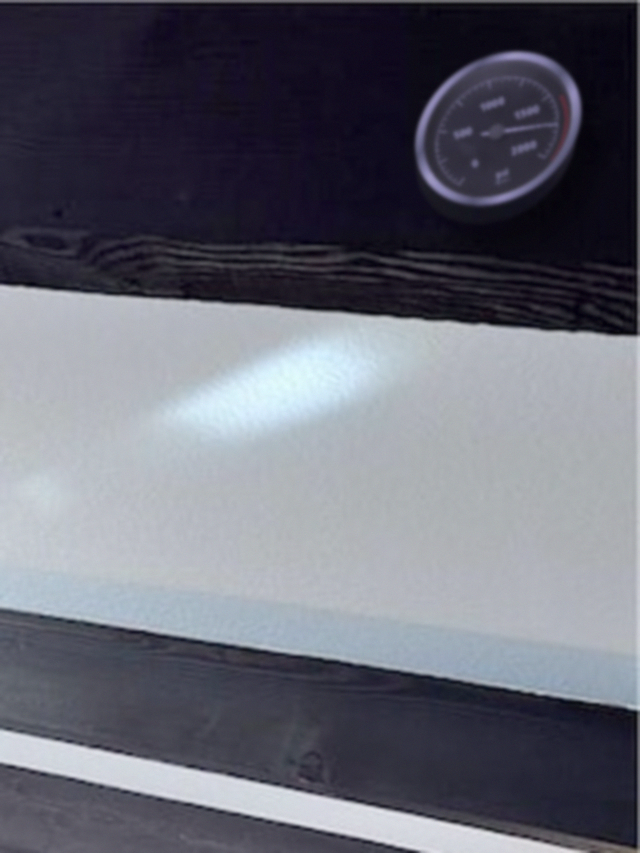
1750 psi
